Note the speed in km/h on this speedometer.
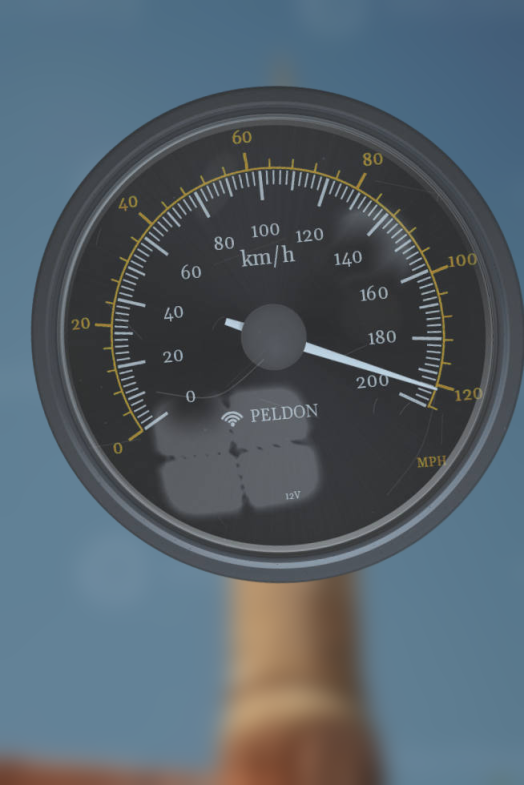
194 km/h
